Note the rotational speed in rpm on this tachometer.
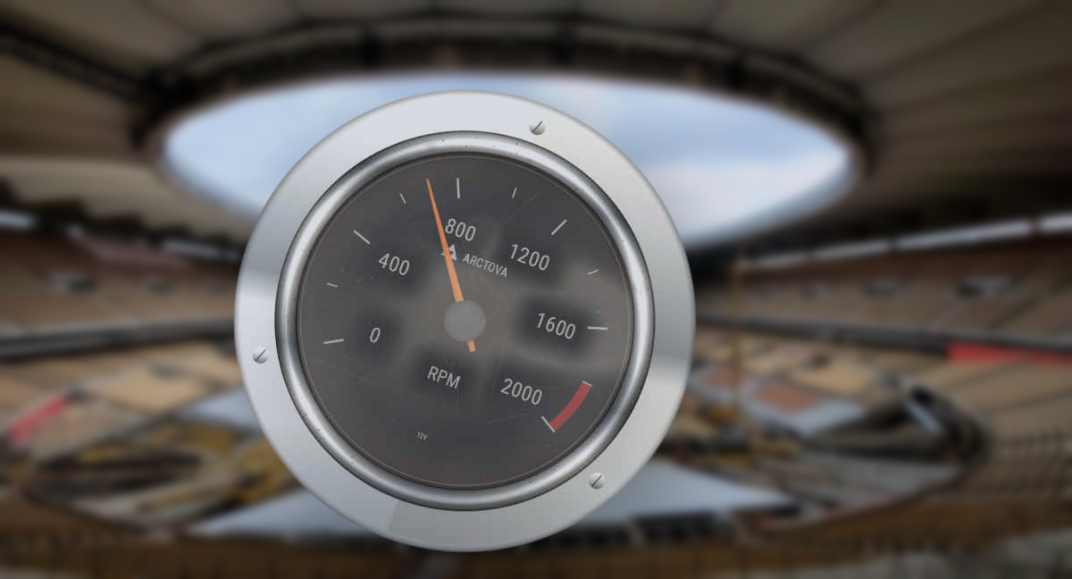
700 rpm
